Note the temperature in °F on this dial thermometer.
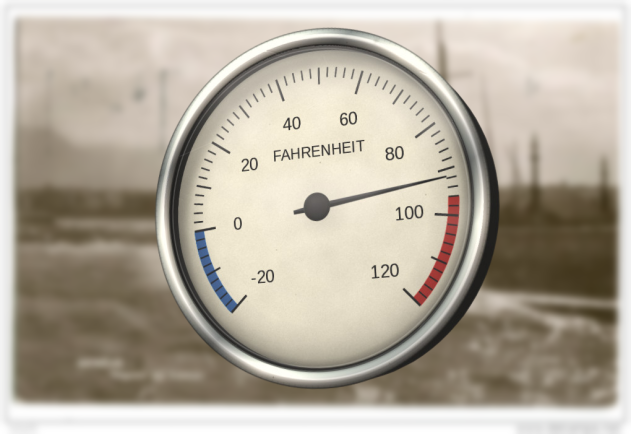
92 °F
